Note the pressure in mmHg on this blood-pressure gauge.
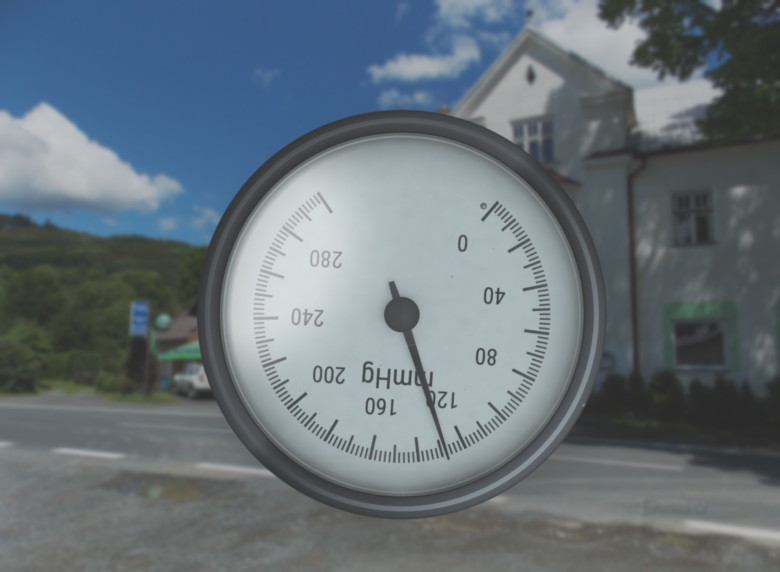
128 mmHg
